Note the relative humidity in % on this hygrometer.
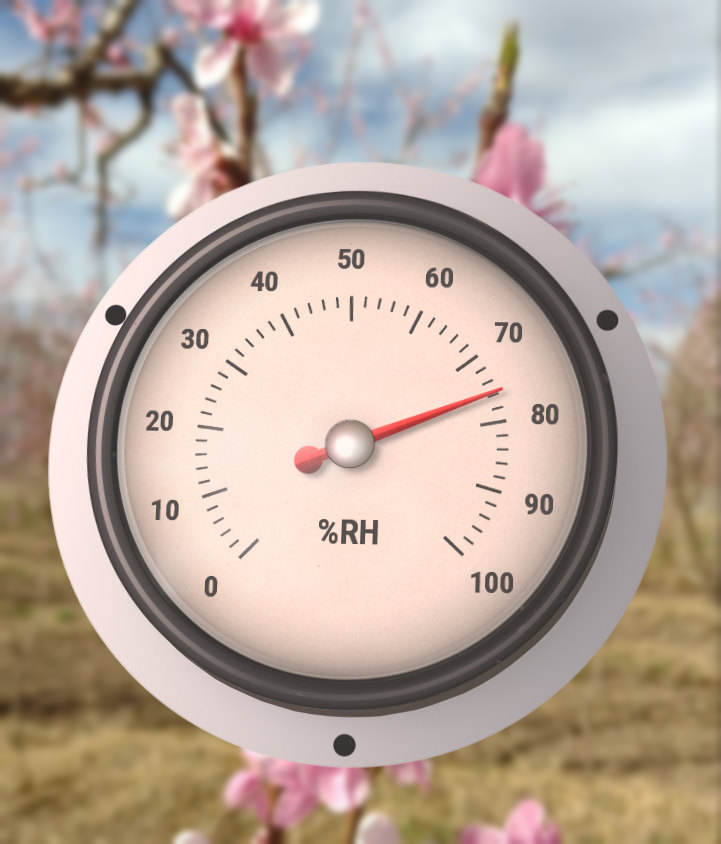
76 %
